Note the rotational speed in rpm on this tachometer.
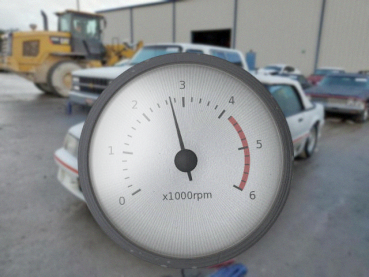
2700 rpm
